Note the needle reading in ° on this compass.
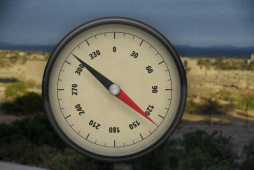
130 °
